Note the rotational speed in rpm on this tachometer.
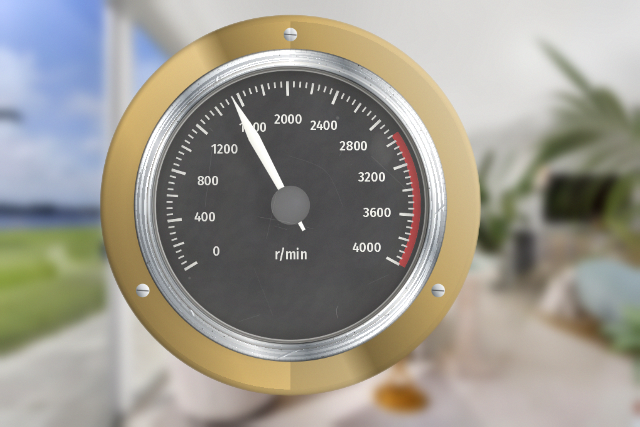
1550 rpm
